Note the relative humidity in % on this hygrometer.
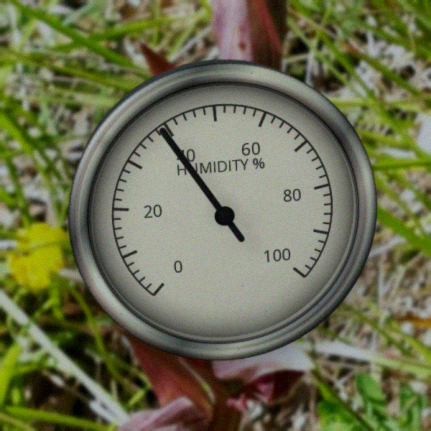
39 %
